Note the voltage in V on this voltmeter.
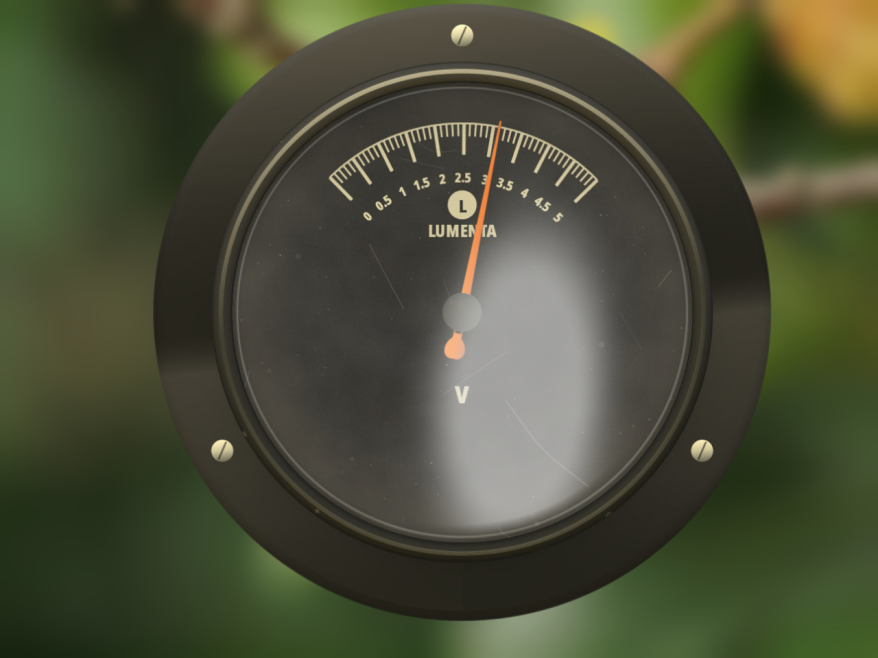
3.1 V
